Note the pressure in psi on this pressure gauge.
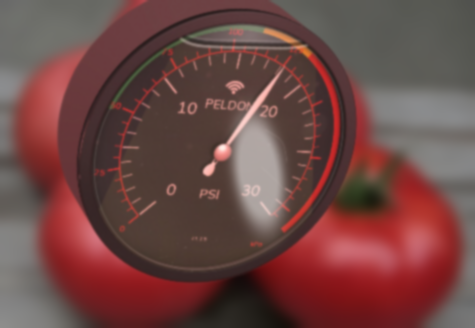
18 psi
